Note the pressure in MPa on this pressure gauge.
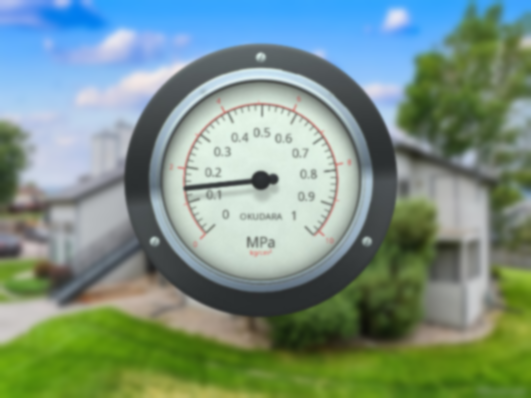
0.14 MPa
